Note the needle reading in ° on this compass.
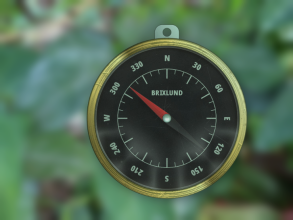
310 °
